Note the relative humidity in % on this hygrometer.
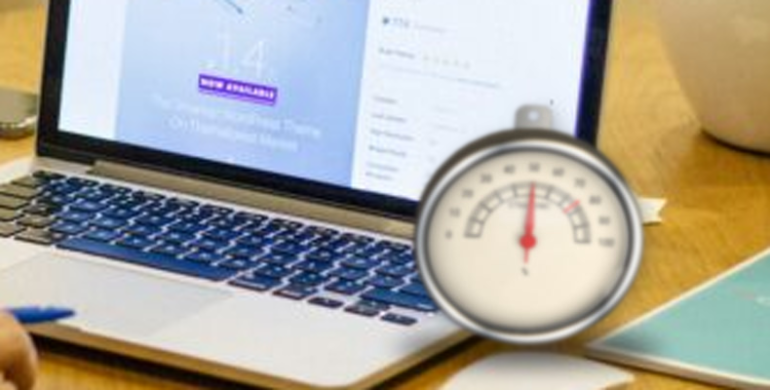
50 %
